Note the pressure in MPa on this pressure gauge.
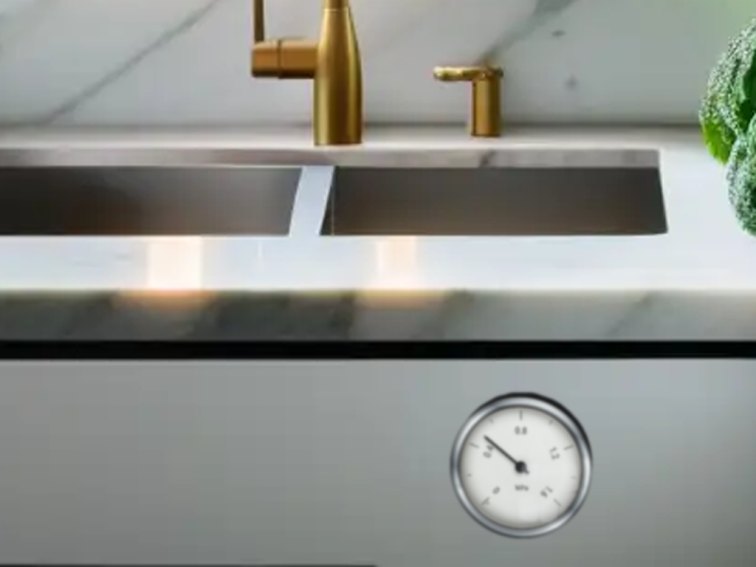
0.5 MPa
